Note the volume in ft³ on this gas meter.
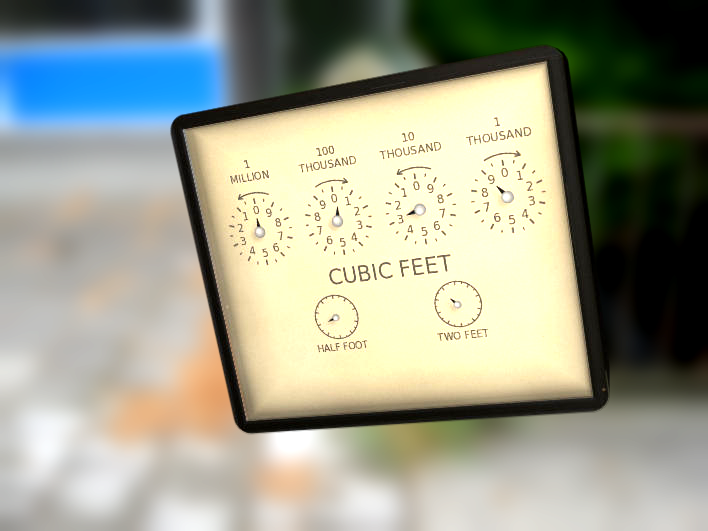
2900 ft³
